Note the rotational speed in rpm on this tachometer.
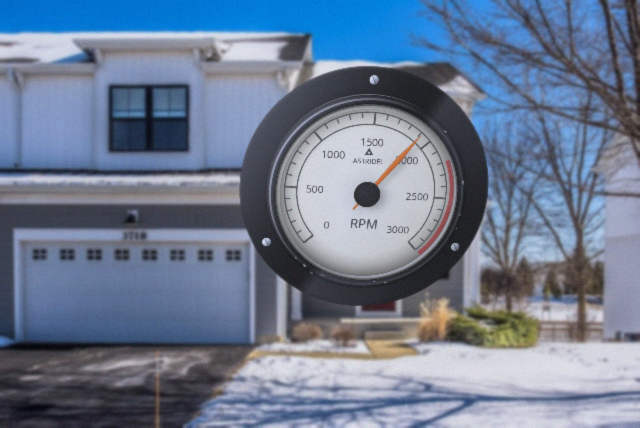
1900 rpm
